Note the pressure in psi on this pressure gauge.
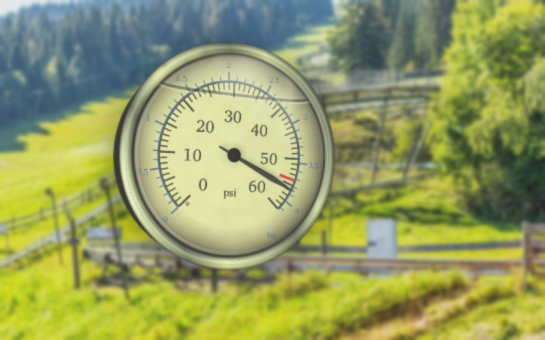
56 psi
